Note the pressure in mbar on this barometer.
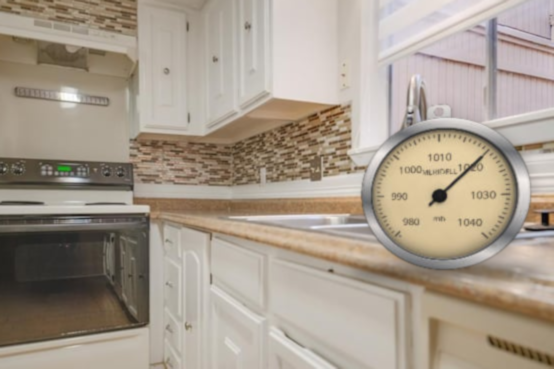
1020 mbar
